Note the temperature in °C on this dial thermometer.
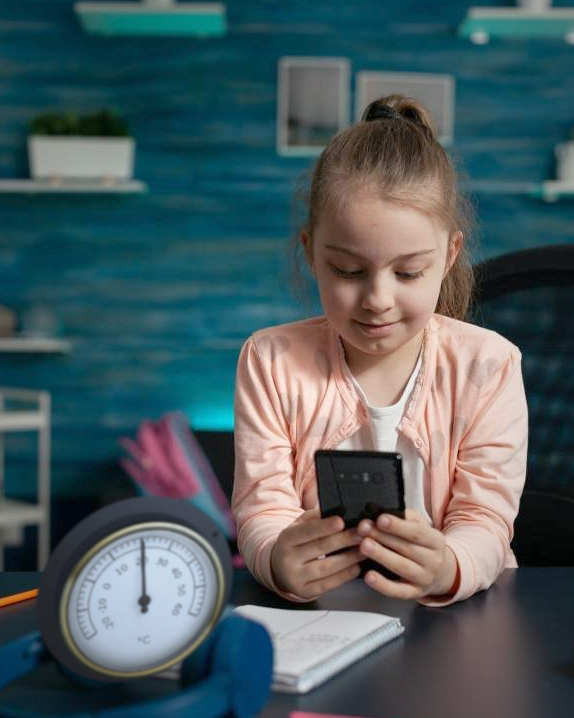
20 °C
